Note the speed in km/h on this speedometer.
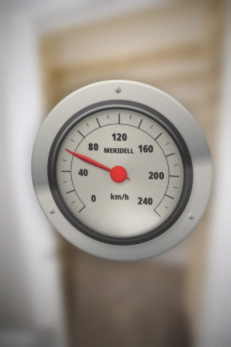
60 km/h
